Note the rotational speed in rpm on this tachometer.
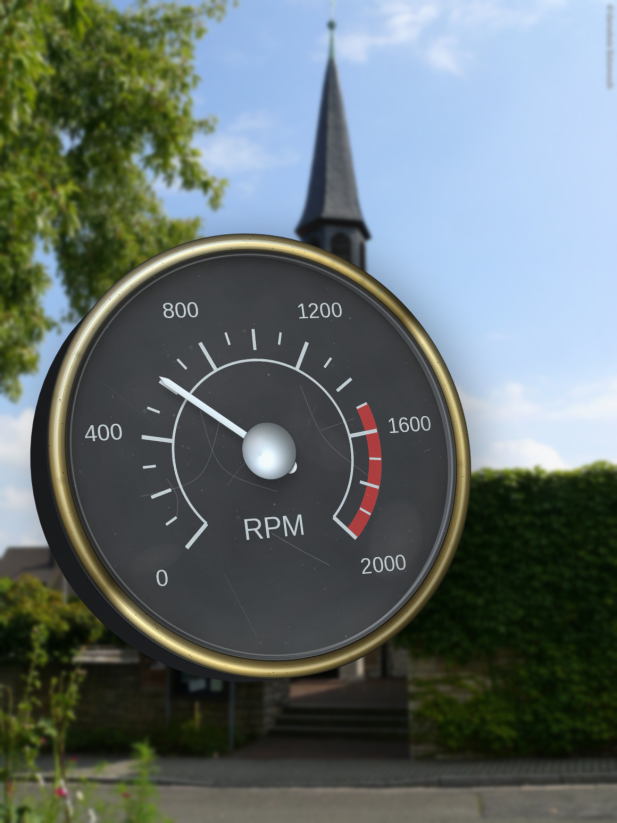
600 rpm
